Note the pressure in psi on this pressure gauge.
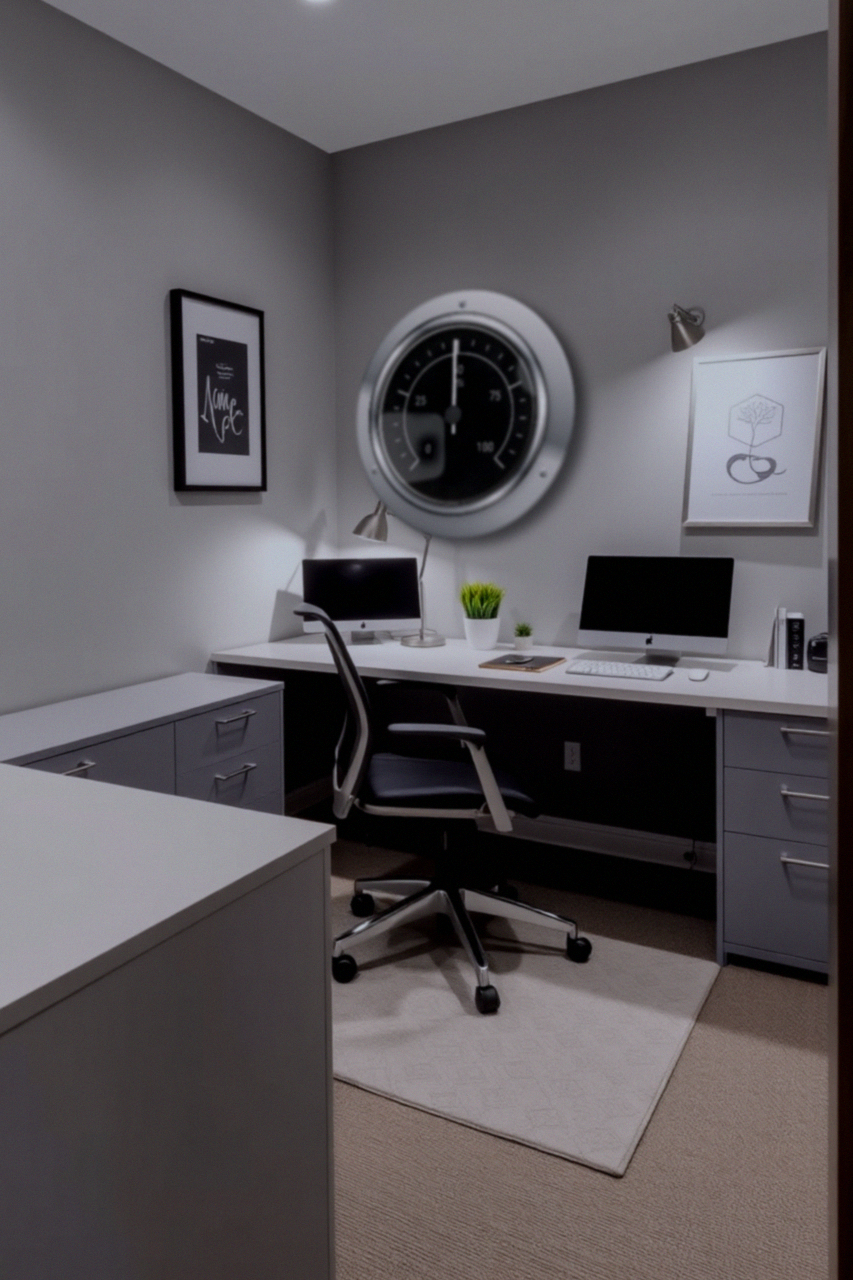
50 psi
